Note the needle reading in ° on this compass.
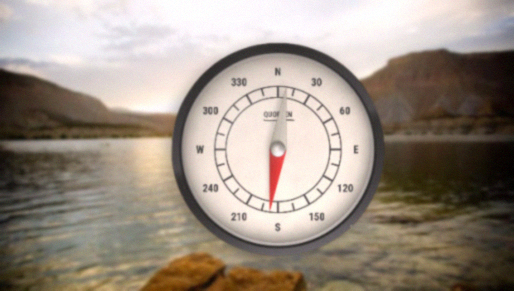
187.5 °
